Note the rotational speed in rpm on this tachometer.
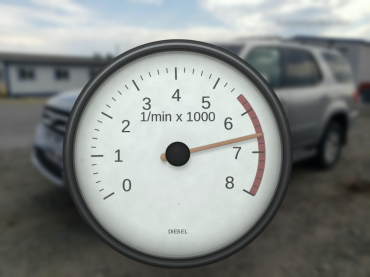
6600 rpm
